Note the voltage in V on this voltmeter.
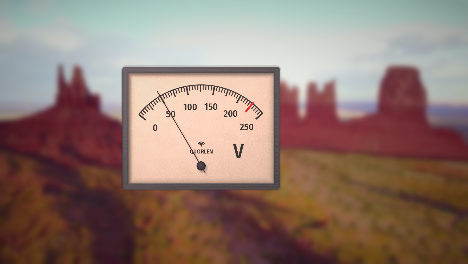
50 V
